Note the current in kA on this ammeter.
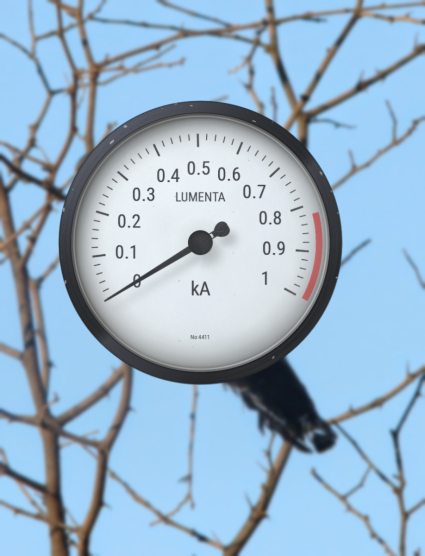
0 kA
